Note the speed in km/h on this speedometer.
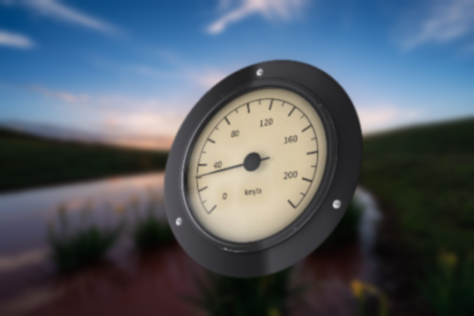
30 km/h
